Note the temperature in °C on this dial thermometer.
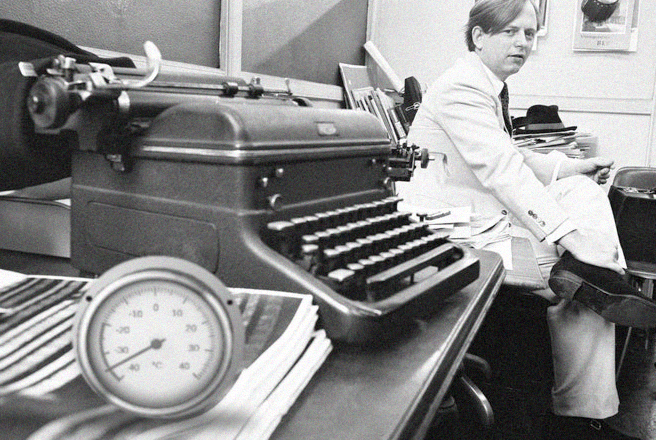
-35 °C
